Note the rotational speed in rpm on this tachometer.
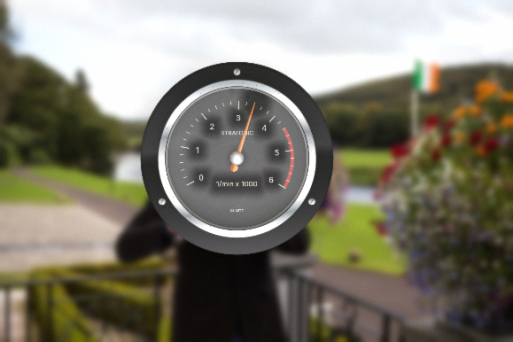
3400 rpm
